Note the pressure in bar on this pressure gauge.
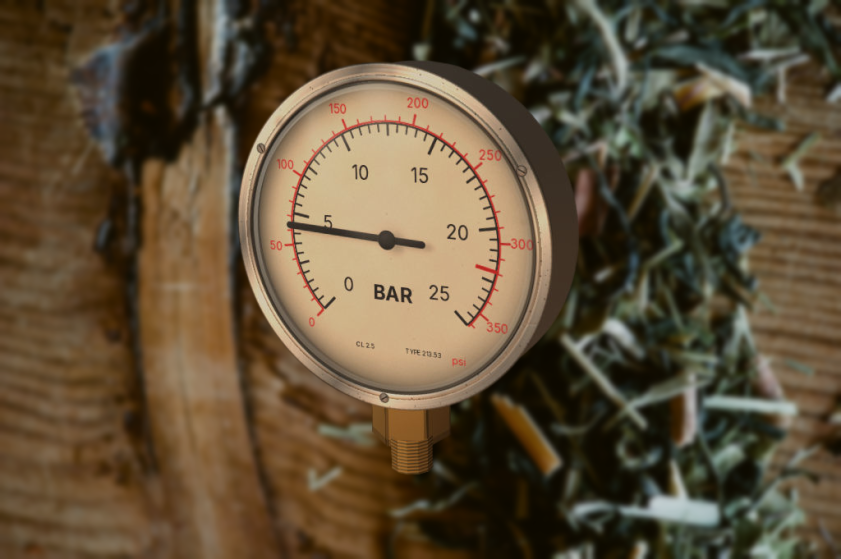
4.5 bar
